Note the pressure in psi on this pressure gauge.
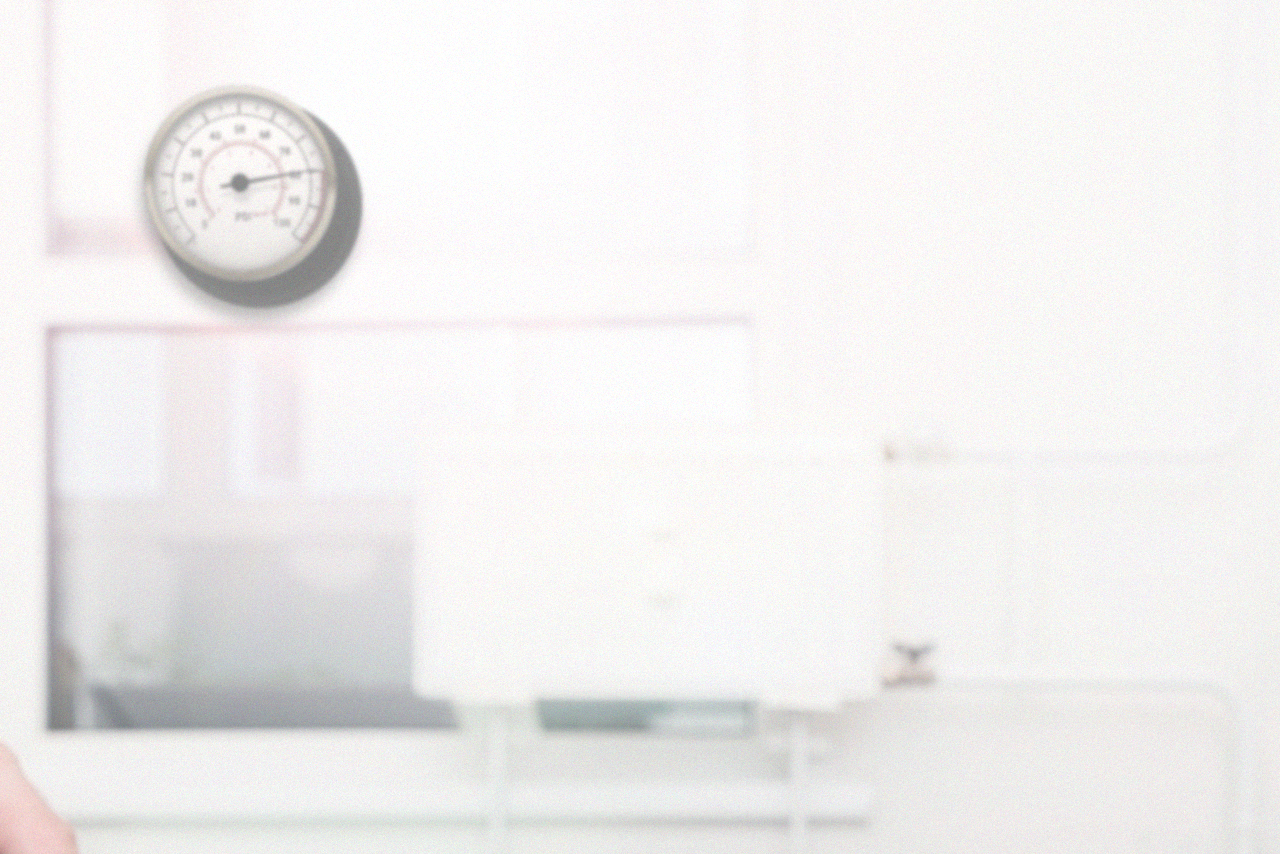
80 psi
